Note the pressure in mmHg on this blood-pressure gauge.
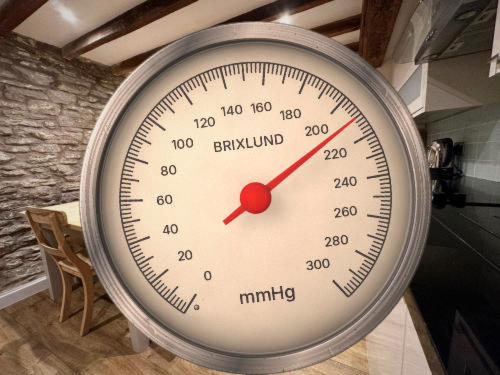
210 mmHg
